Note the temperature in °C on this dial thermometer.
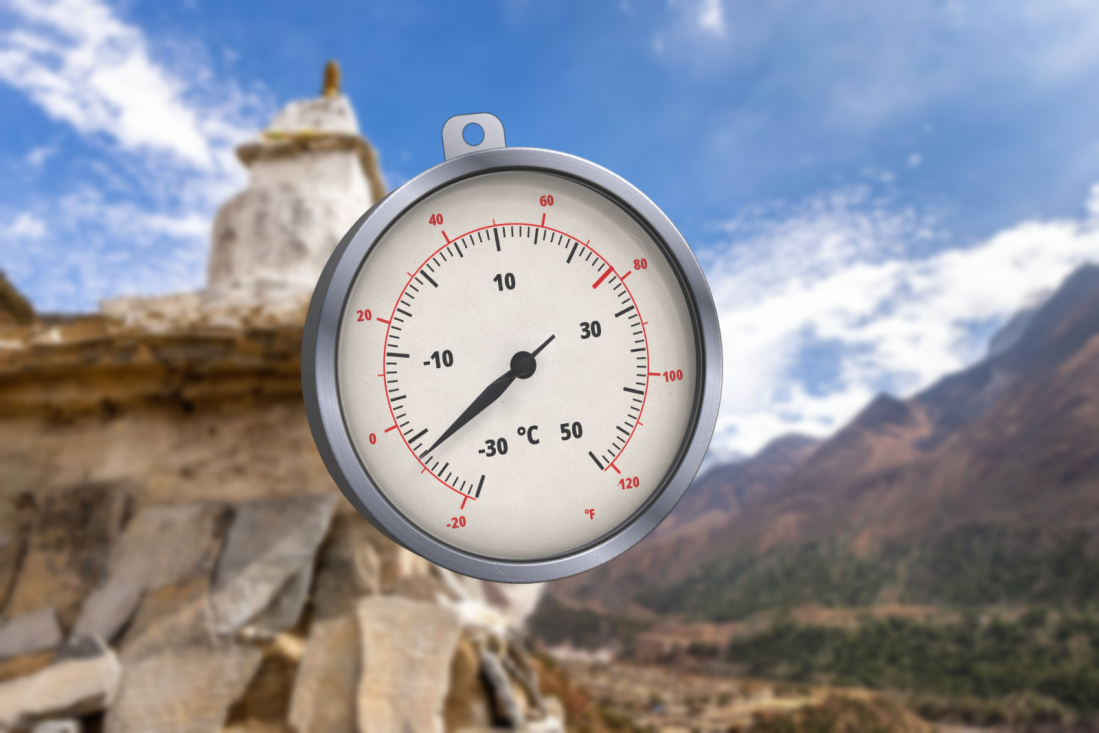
-22 °C
